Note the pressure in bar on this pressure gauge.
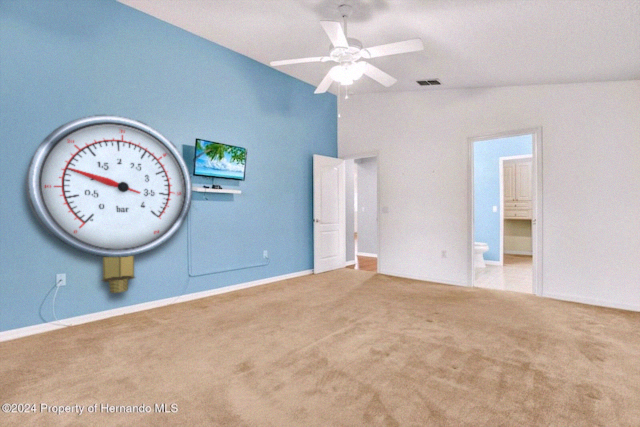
1 bar
